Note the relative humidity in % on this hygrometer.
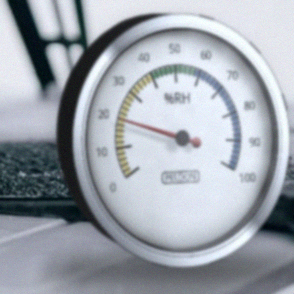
20 %
